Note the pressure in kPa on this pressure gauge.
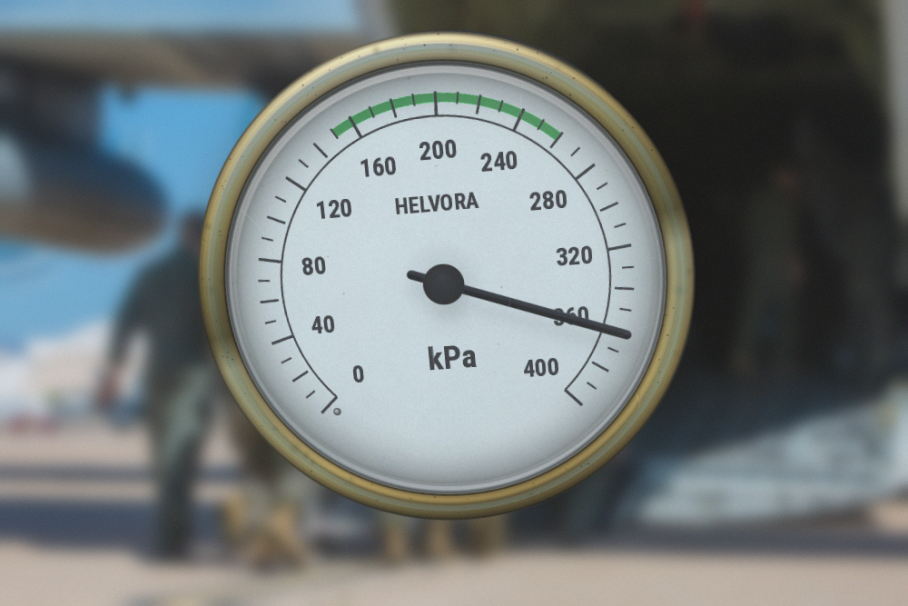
360 kPa
